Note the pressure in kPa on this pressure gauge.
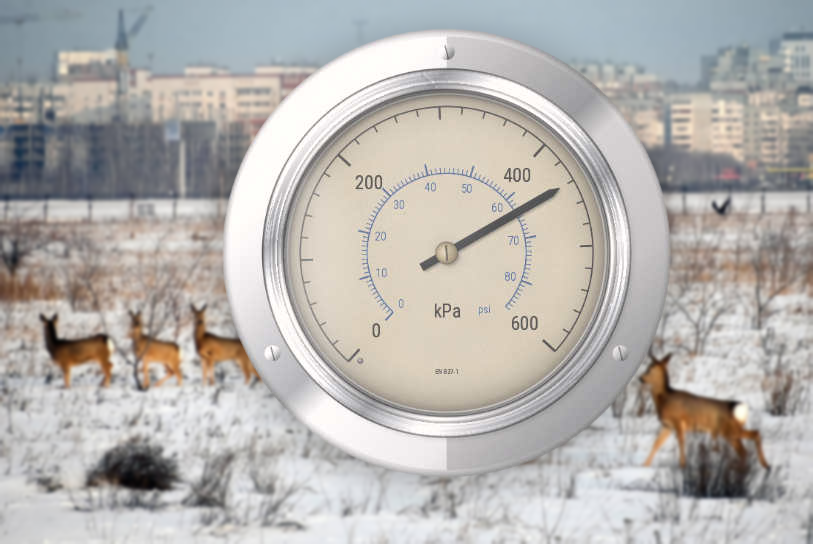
440 kPa
